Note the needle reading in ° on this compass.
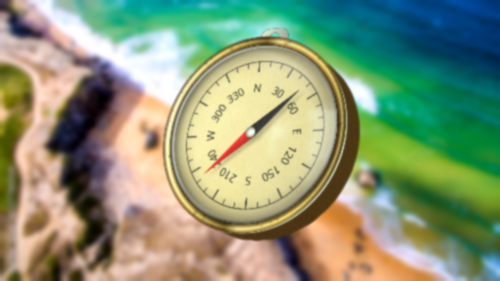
230 °
